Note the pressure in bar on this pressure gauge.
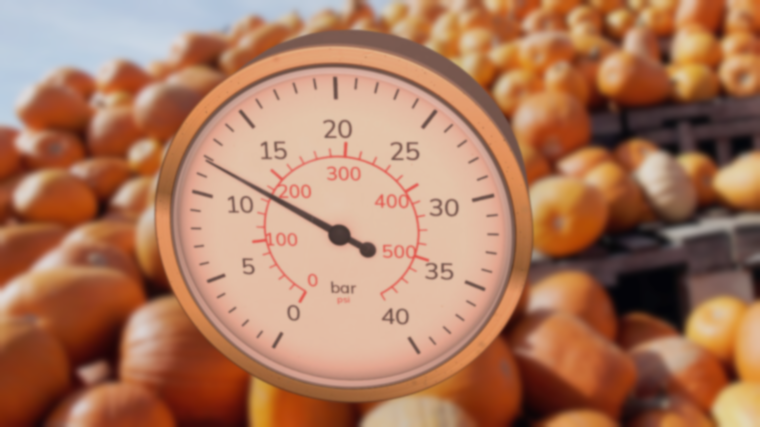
12 bar
